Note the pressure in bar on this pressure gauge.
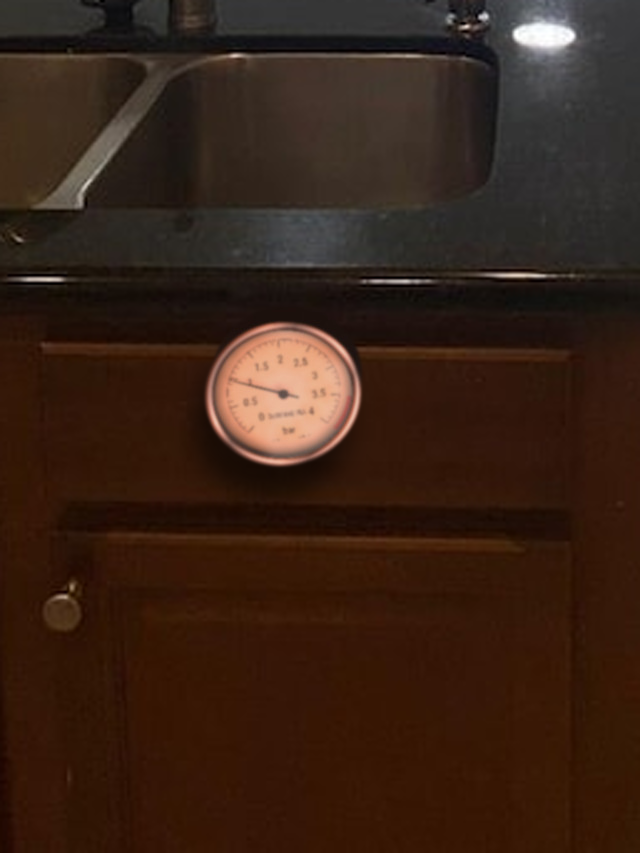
1 bar
